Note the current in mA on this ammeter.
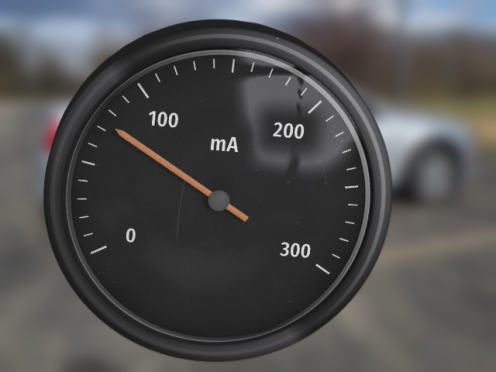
75 mA
